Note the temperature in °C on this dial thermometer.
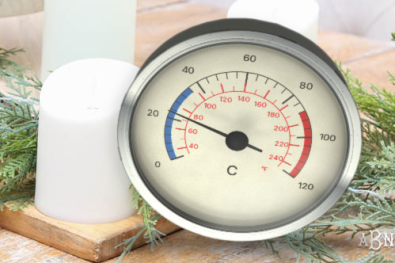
24 °C
